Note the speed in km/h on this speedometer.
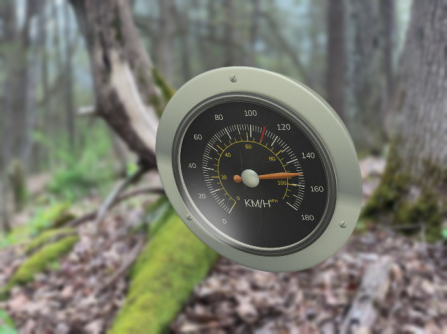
150 km/h
